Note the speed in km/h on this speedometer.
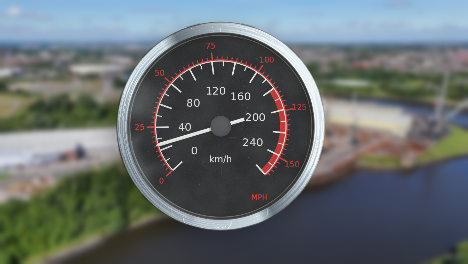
25 km/h
